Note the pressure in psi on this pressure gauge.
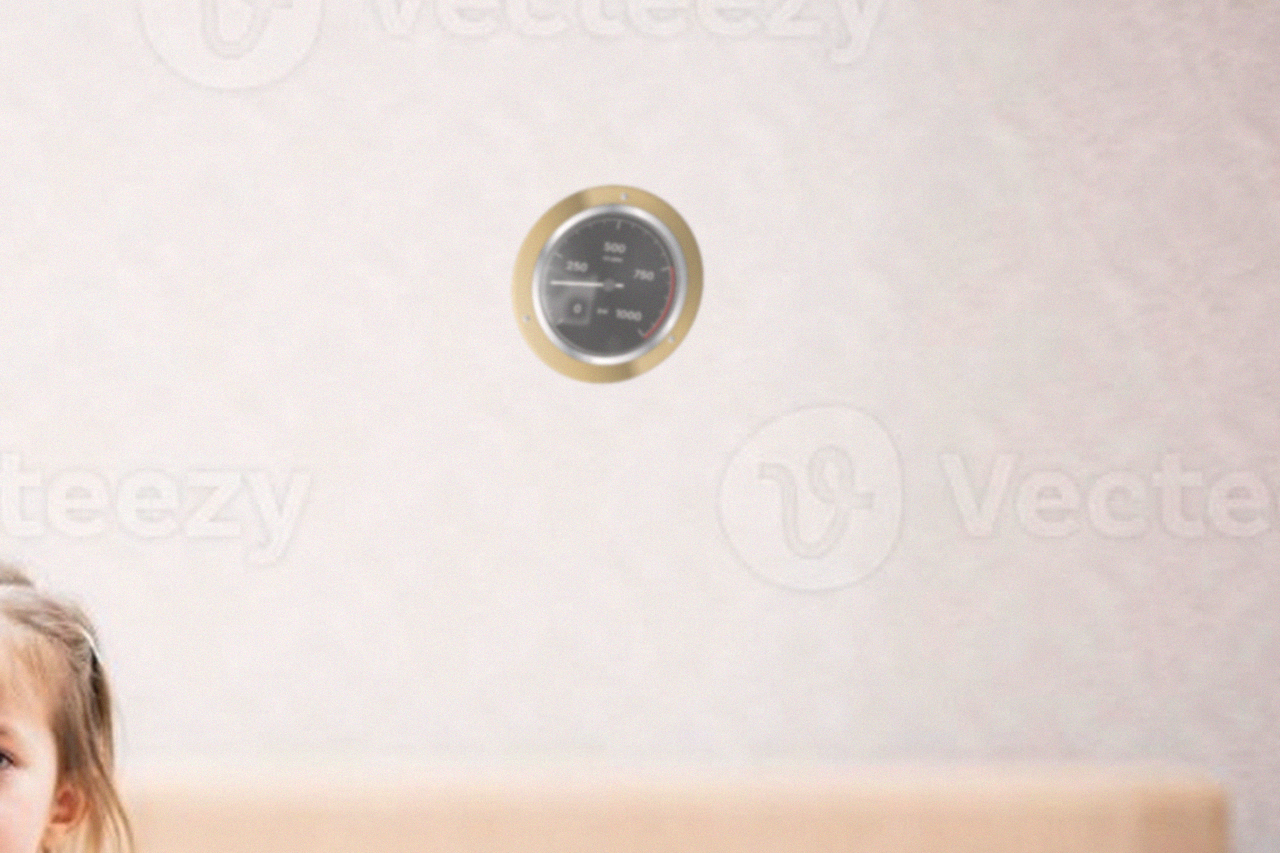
150 psi
